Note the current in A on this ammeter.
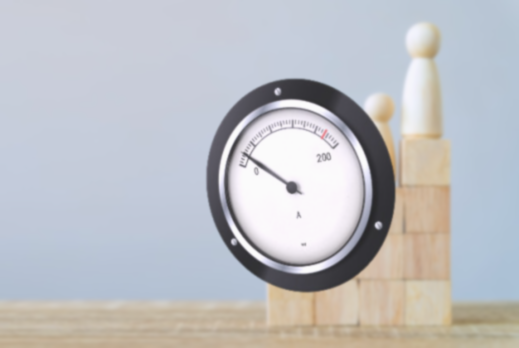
20 A
